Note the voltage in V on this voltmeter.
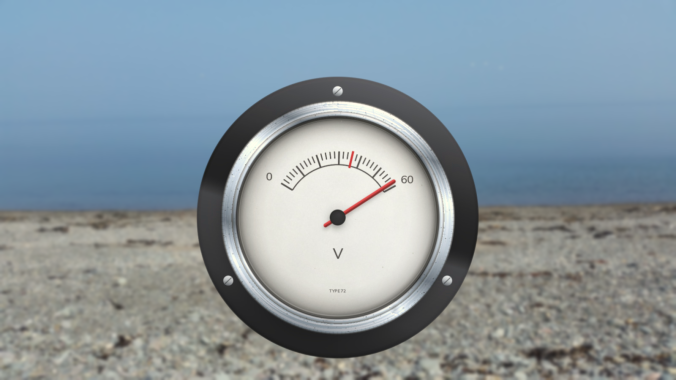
58 V
